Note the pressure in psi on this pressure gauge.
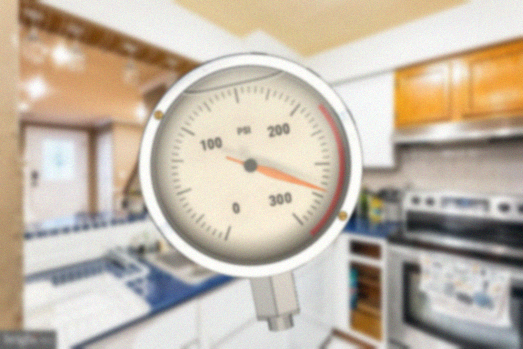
270 psi
